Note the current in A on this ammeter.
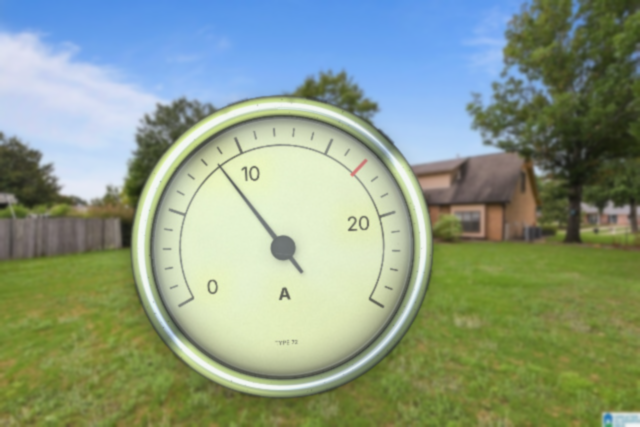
8.5 A
